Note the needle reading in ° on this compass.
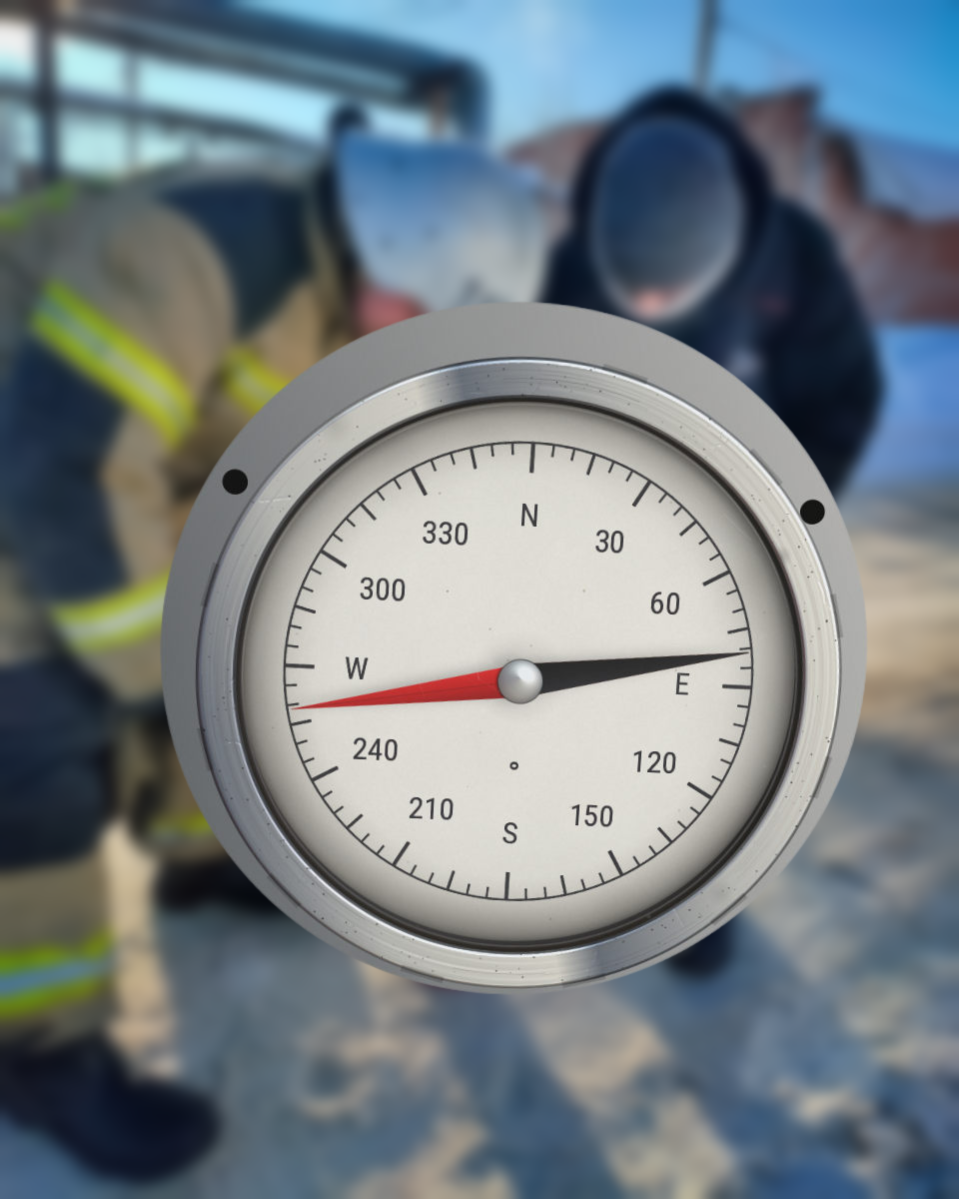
260 °
